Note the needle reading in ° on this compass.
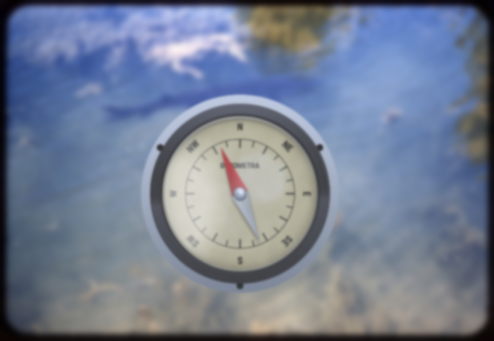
337.5 °
